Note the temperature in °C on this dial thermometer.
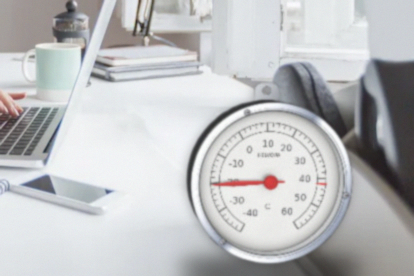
-20 °C
